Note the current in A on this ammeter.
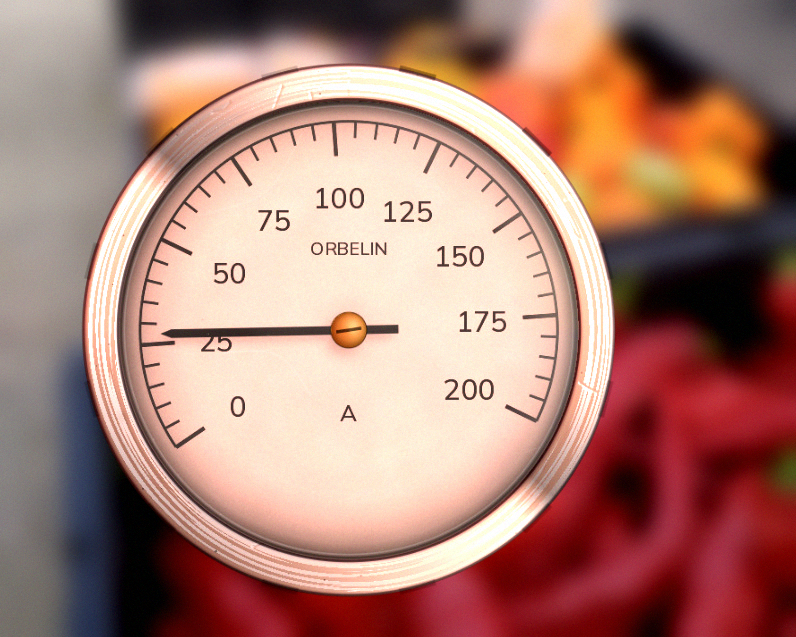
27.5 A
